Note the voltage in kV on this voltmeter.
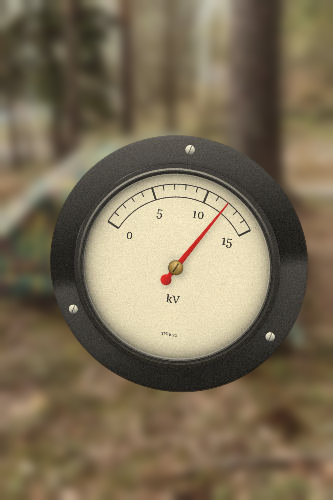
12 kV
